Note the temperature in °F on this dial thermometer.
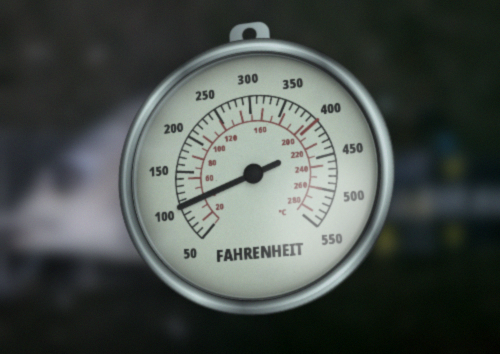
100 °F
